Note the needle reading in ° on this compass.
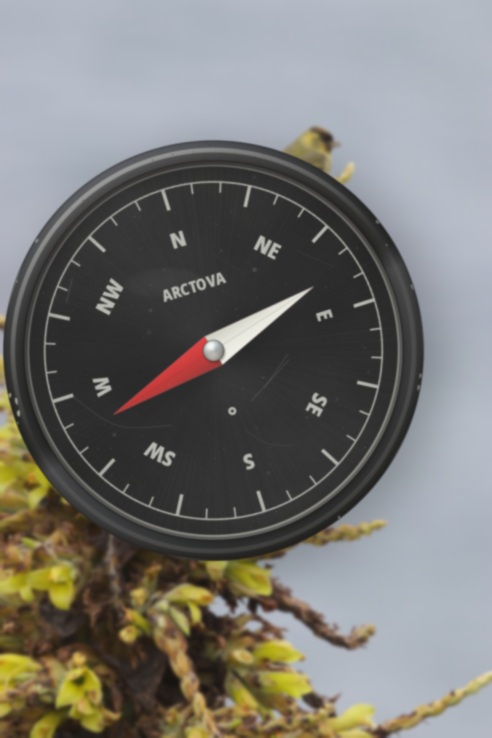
255 °
